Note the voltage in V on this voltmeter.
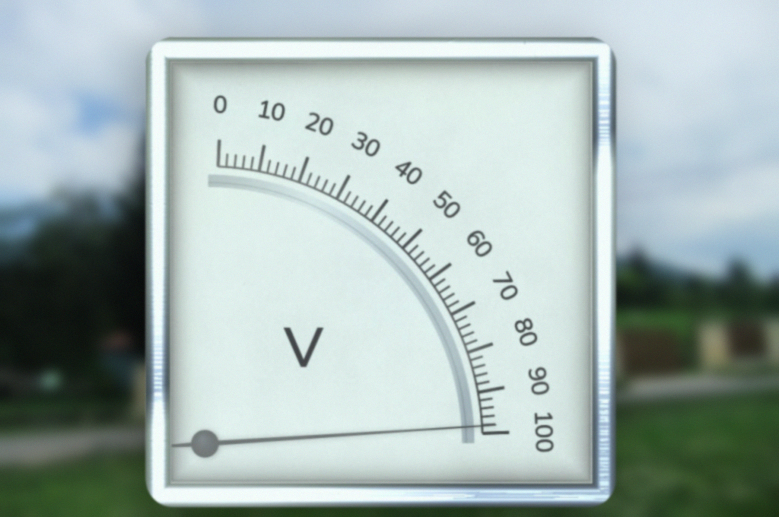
98 V
